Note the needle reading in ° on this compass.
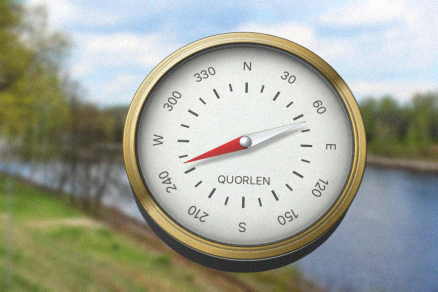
247.5 °
